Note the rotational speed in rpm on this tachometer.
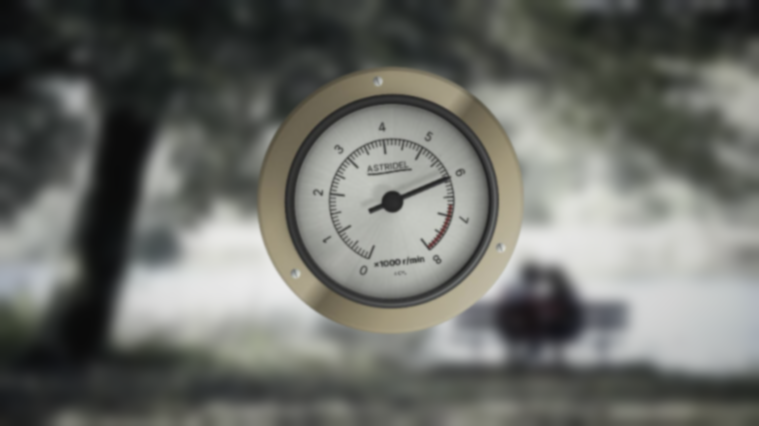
6000 rpm
